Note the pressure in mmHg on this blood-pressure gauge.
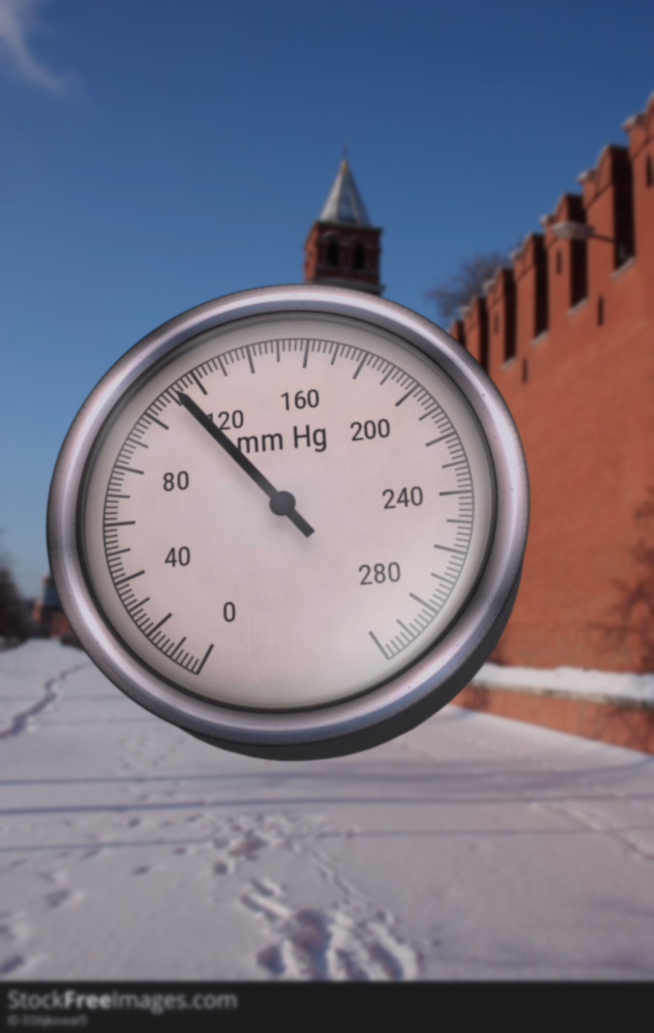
112 mmHg
